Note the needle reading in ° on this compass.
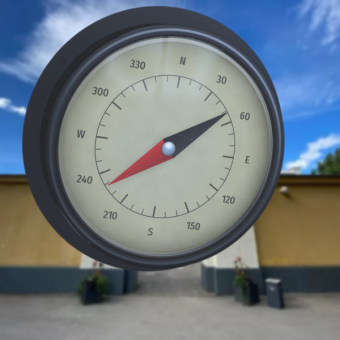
230 °
